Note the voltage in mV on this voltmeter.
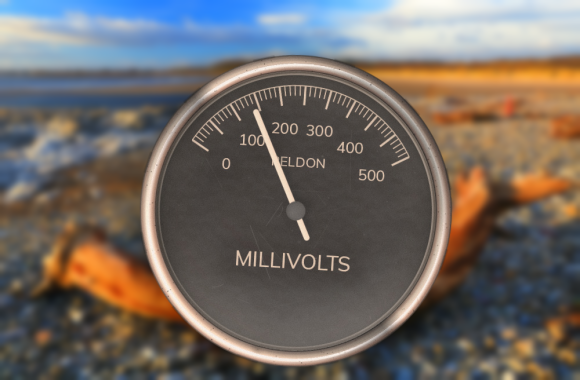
140 mV
